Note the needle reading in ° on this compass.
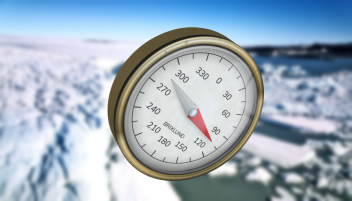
105 °
